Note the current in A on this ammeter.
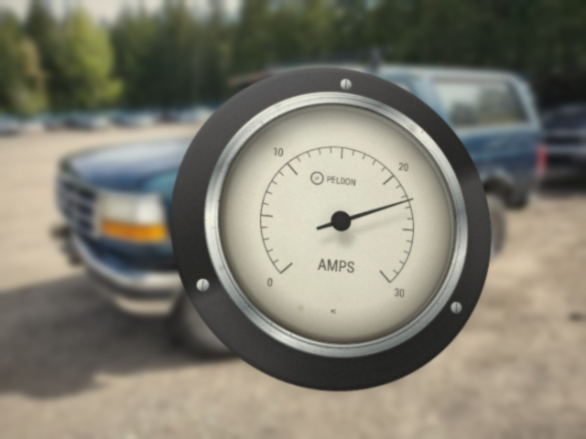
22.5 A
